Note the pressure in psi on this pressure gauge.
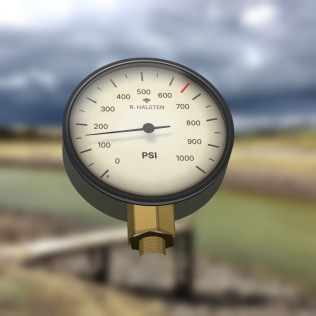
150 psi
